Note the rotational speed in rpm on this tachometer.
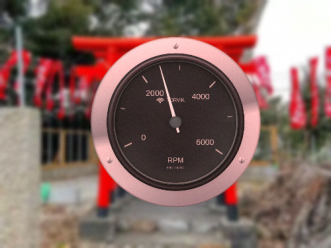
2500 rpm
